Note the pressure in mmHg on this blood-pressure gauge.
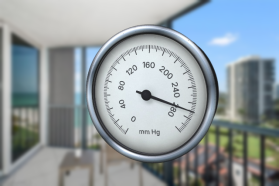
270 mmHg
